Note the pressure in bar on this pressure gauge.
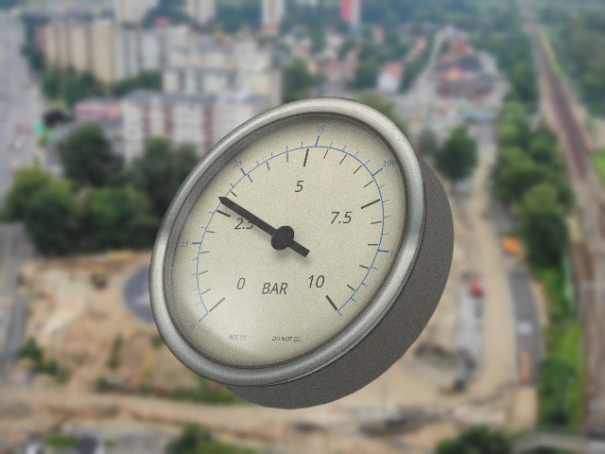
2.75 bar
